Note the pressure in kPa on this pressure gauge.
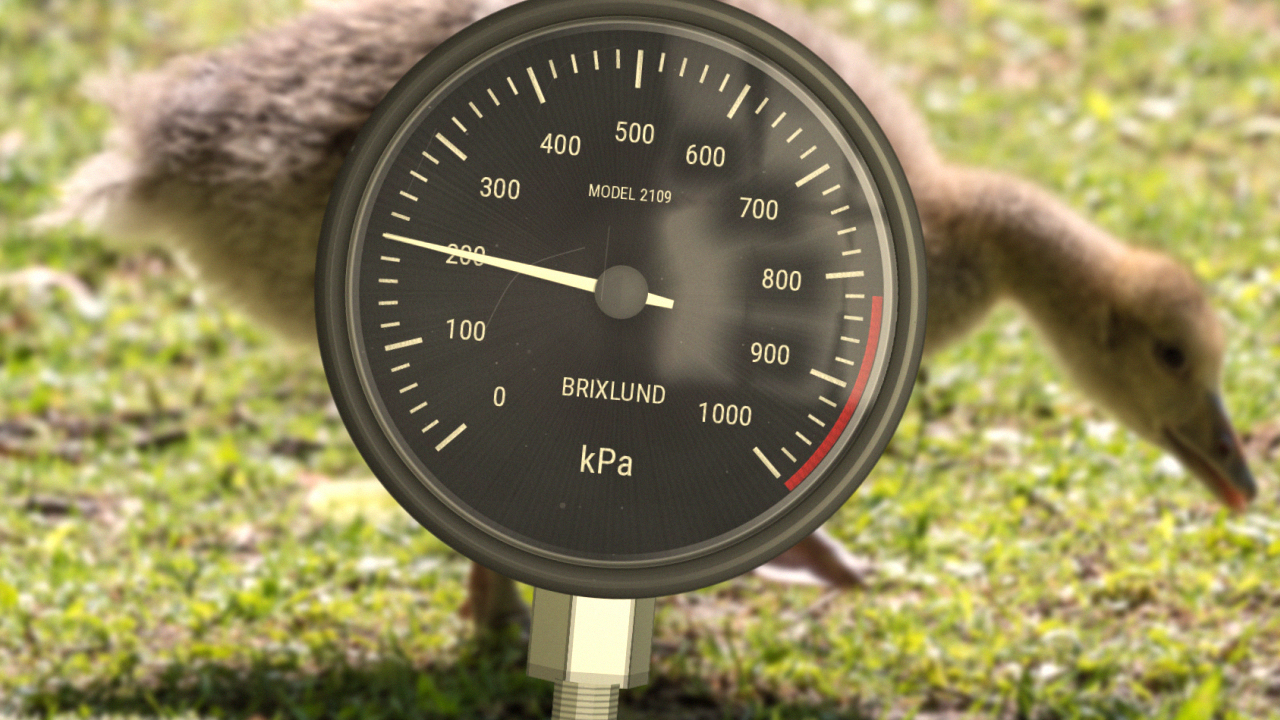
200 kPa
